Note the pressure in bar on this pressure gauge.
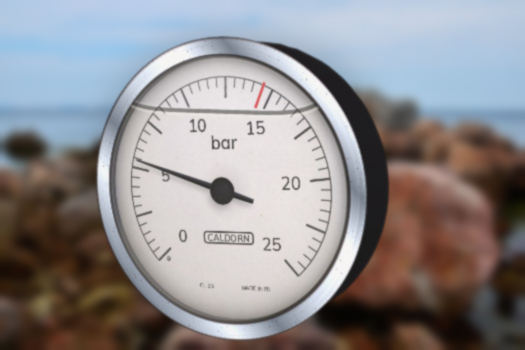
5.5 bar
